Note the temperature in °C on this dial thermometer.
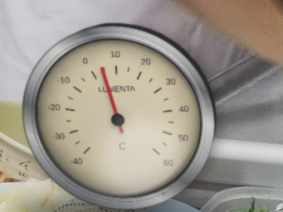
5 °C
